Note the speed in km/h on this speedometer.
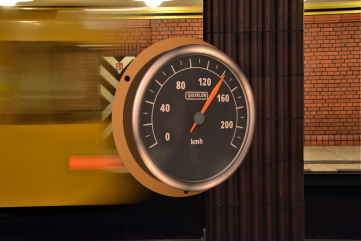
140 km/h
